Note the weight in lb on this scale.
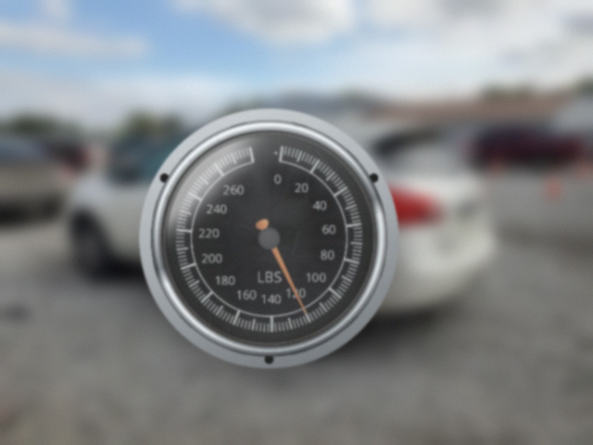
120 lb
